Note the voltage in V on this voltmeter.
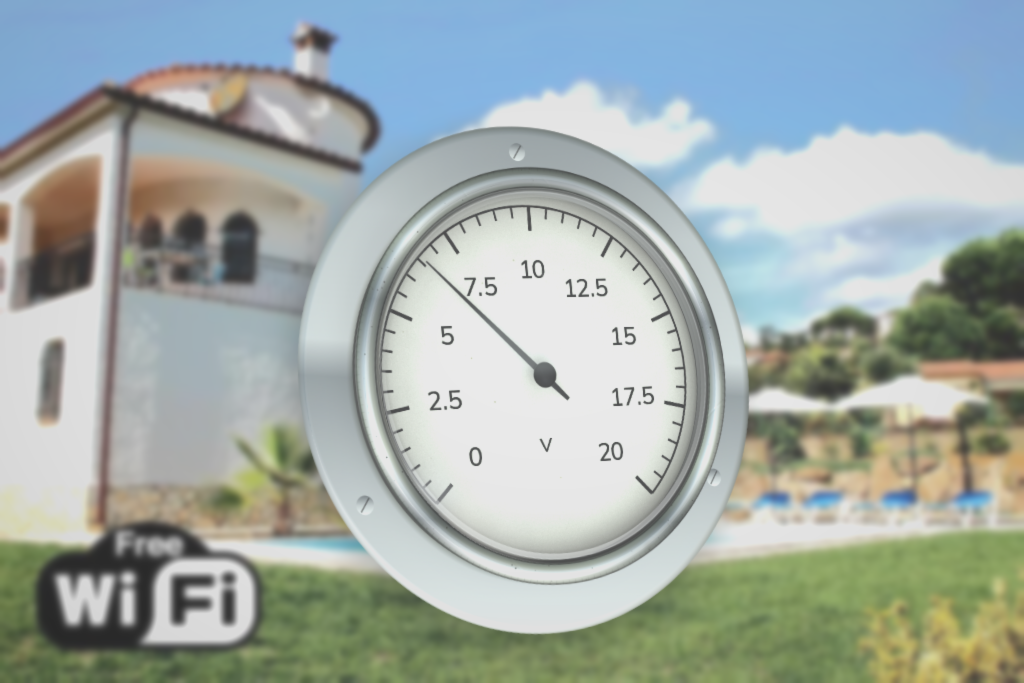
6.5 V
